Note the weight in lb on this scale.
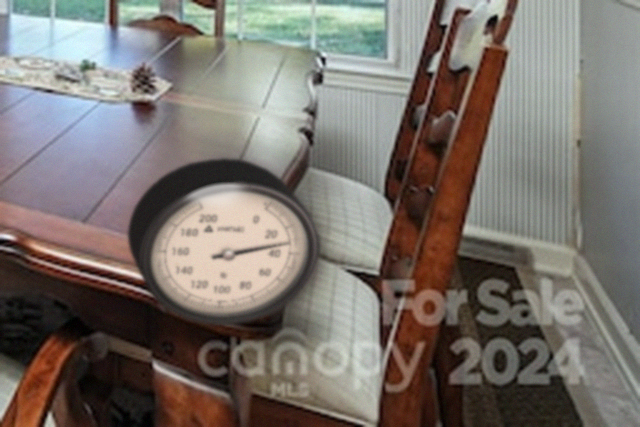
30 lb
